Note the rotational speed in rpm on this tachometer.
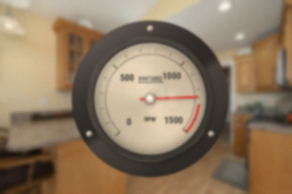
1250 rpm
